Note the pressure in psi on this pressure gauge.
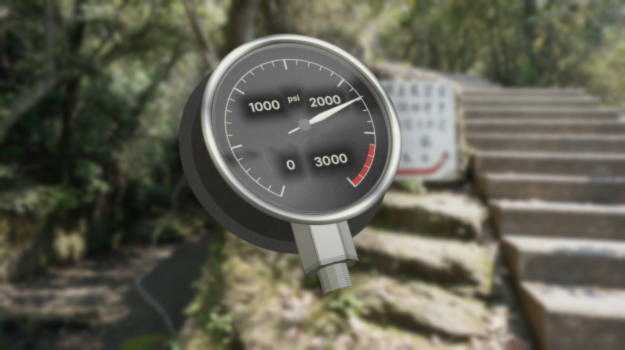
2200 psi
